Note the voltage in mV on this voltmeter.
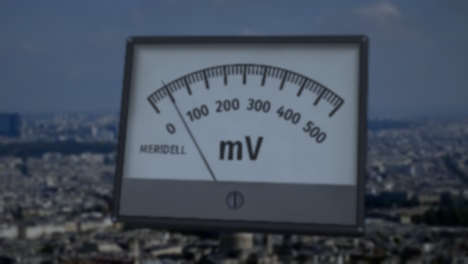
50 mV
